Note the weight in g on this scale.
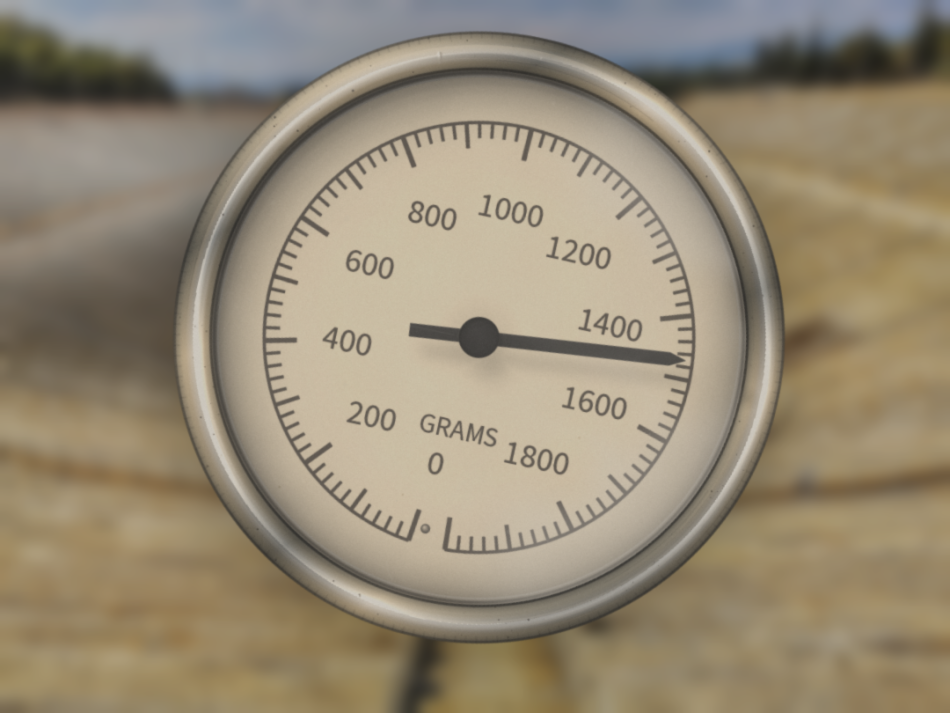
1470 g
